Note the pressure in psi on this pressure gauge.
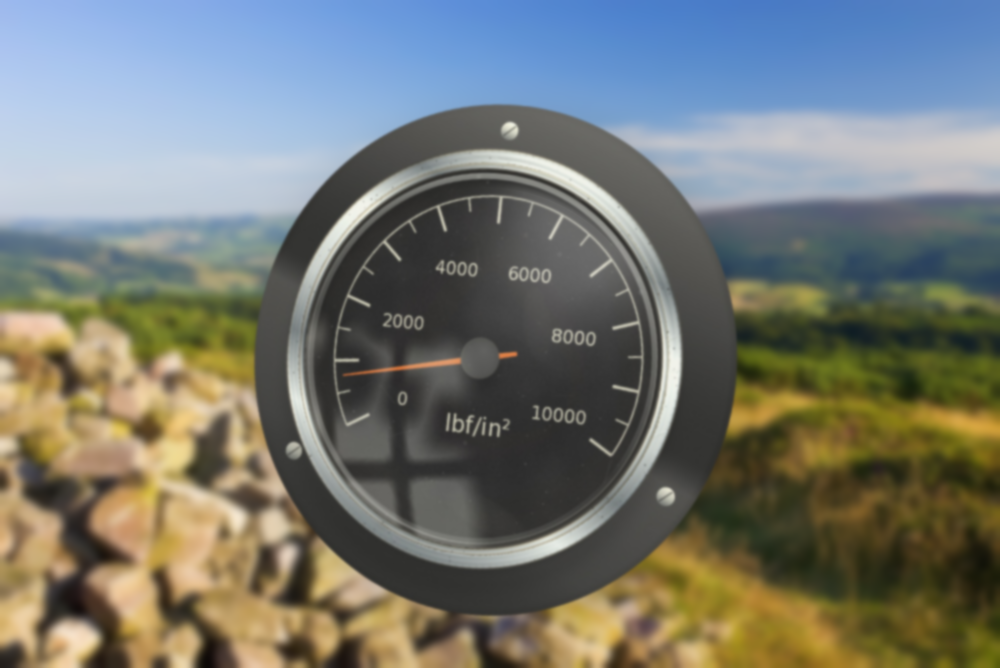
750 psi
